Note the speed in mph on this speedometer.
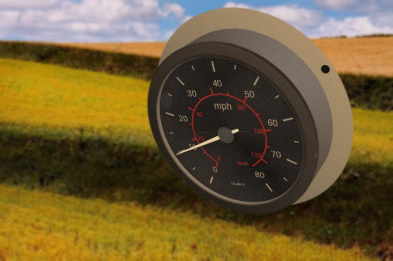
10 mph
